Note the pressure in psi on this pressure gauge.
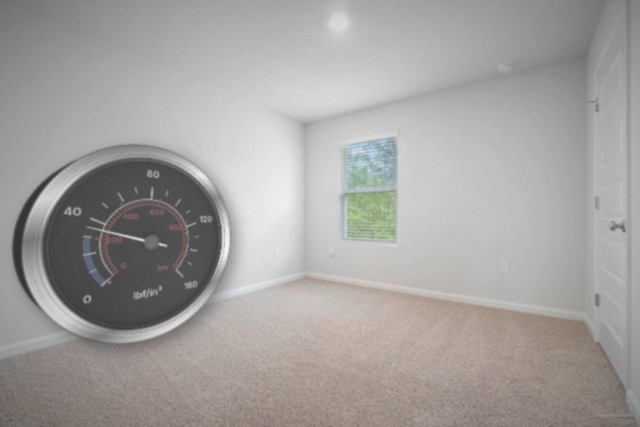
35 psi
